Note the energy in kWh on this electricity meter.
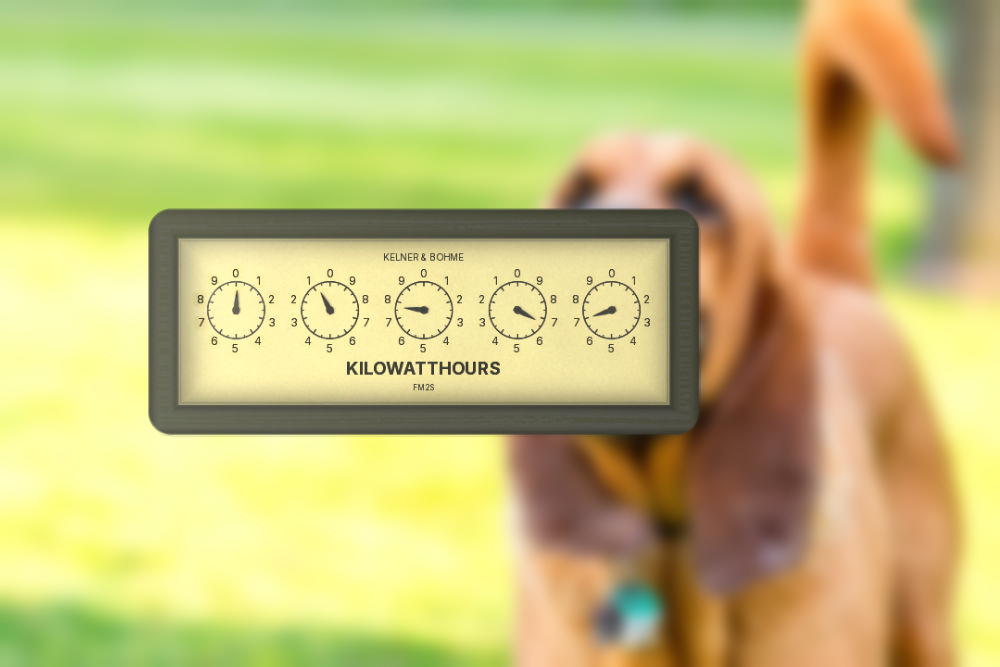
767 kWh
